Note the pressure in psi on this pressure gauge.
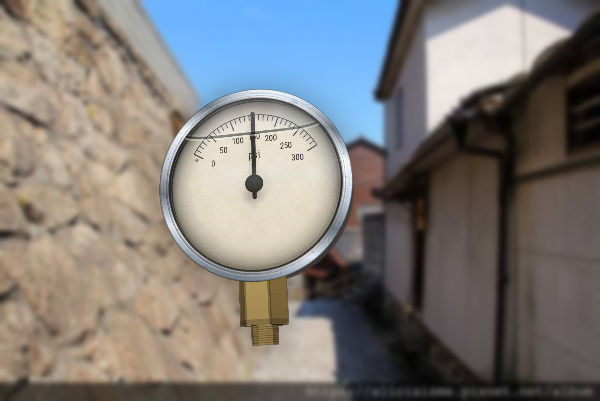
150 psi
